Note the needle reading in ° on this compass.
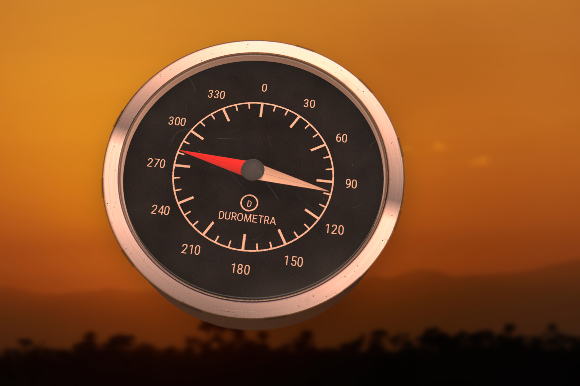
280 °
